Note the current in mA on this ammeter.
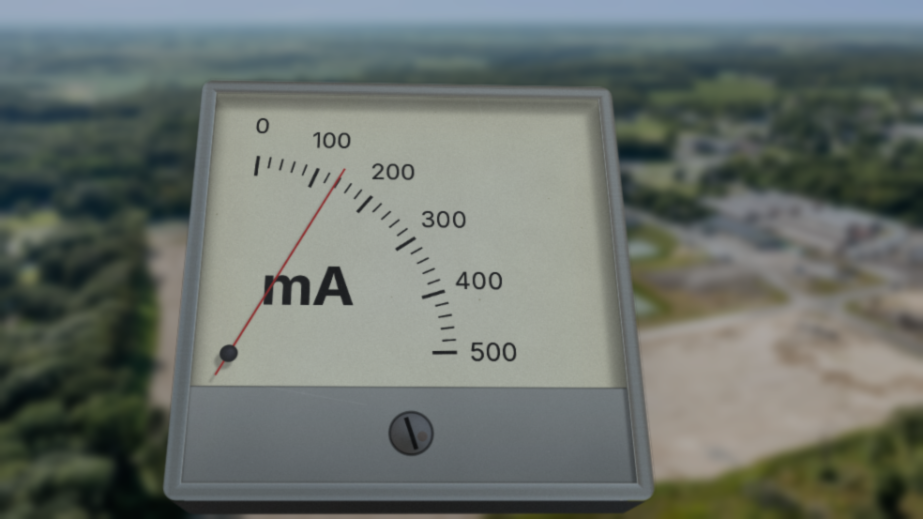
140 mA
